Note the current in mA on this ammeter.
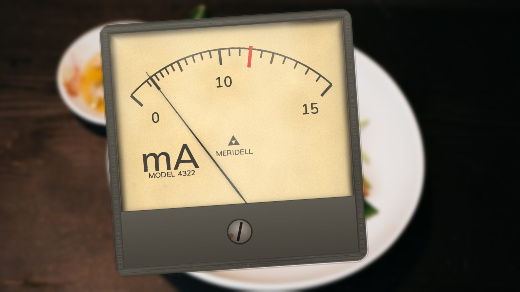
5 mA
